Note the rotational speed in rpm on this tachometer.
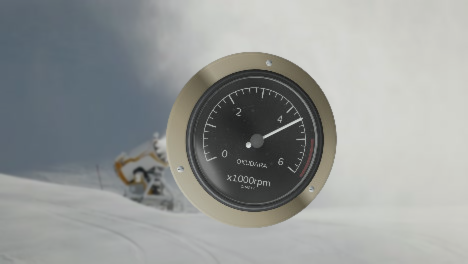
4400 rpm
